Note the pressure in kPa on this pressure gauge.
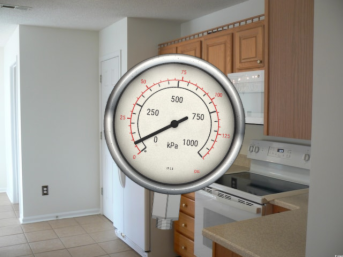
50 kPa
